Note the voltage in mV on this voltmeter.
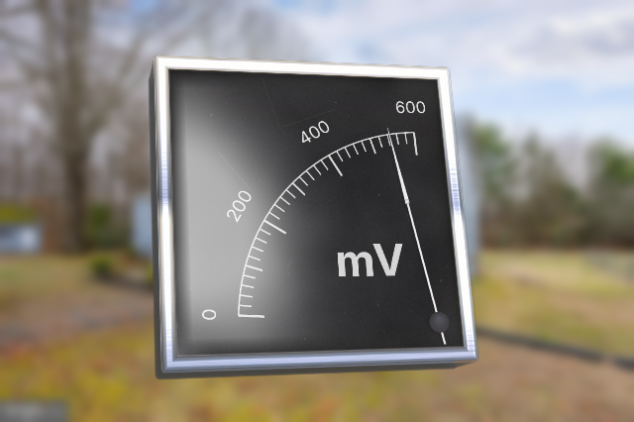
540 mV
